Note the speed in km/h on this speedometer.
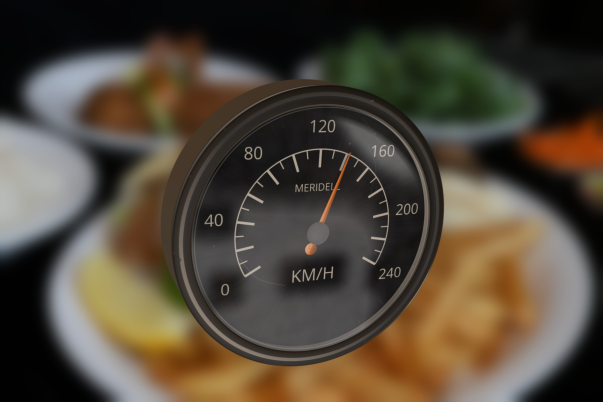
140 km/h
